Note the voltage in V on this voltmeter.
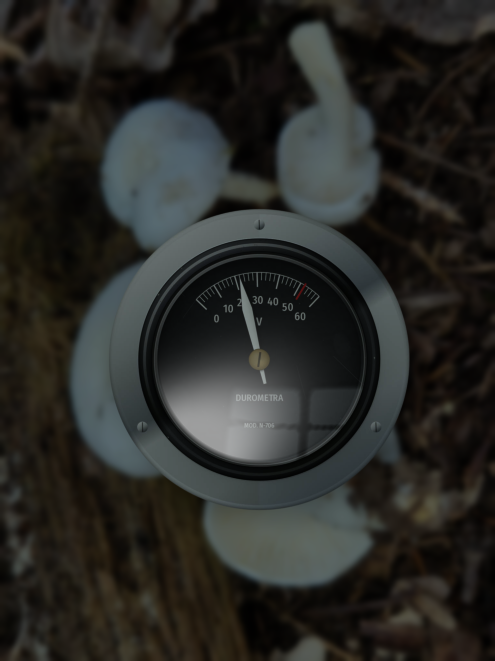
22 V
